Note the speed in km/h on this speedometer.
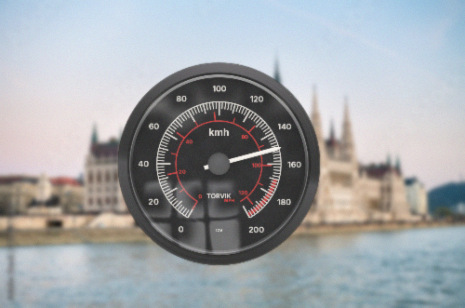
150 km/h
